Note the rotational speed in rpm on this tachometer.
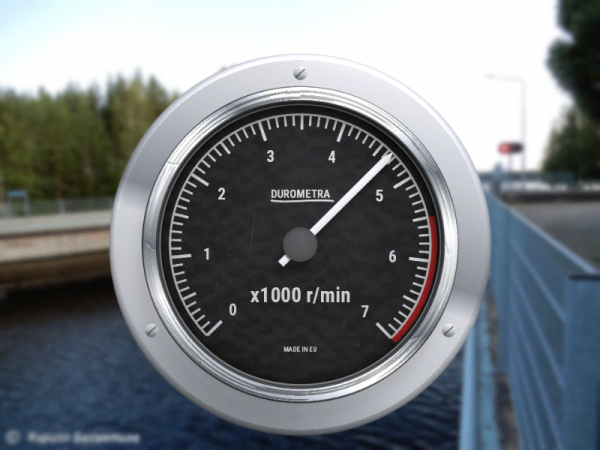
4650 rpm
